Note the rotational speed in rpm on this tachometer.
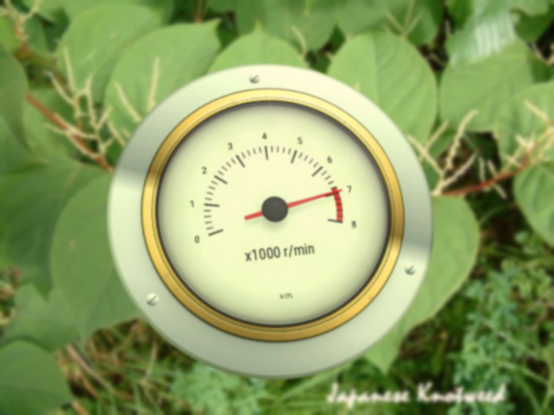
7000 rpm
